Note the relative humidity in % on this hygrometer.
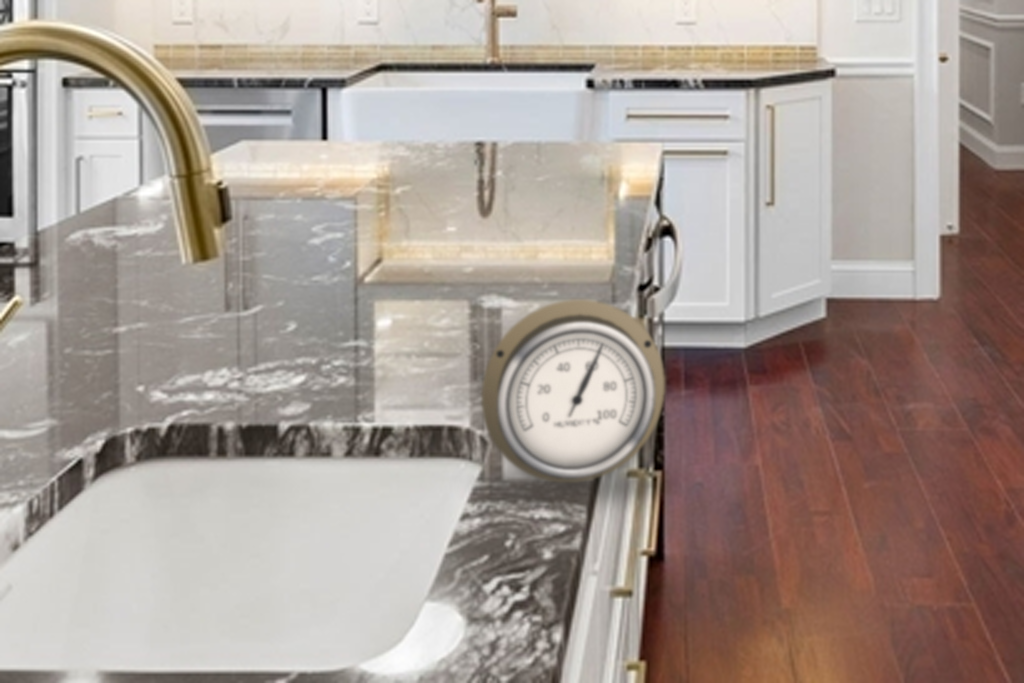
60 %
